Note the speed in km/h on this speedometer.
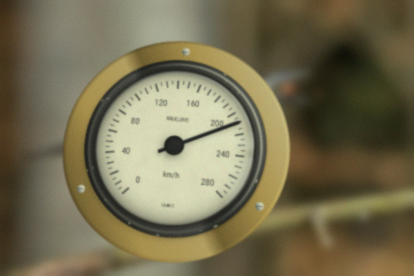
210 km/h
